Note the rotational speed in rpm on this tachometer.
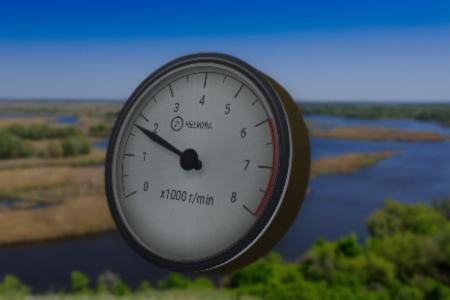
1750 rpm
